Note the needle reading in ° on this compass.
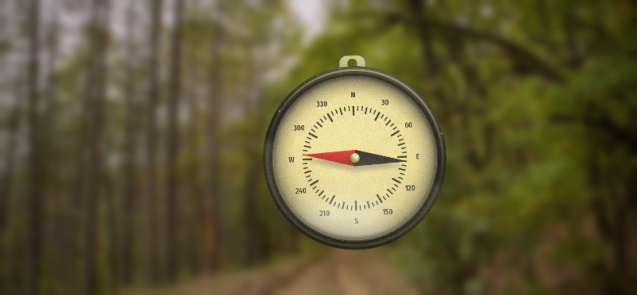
275 °
